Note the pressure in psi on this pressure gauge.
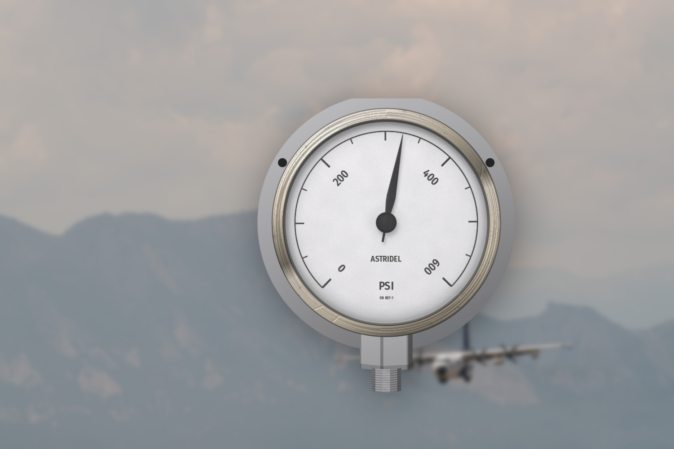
325 psi
